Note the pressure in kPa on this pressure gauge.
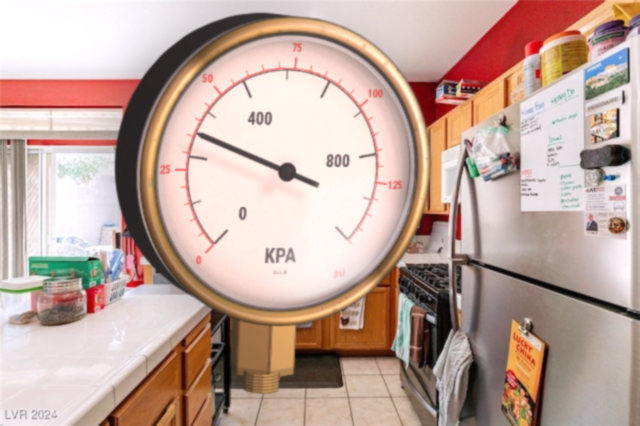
250 kPa
